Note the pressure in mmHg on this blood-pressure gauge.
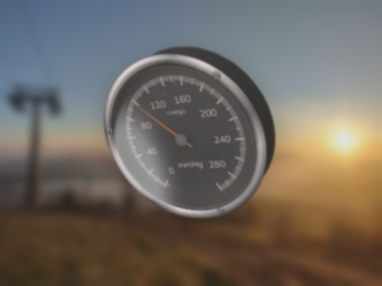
100 mmHg
